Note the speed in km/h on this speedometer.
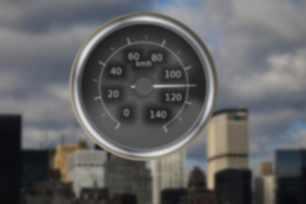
110 km/h
